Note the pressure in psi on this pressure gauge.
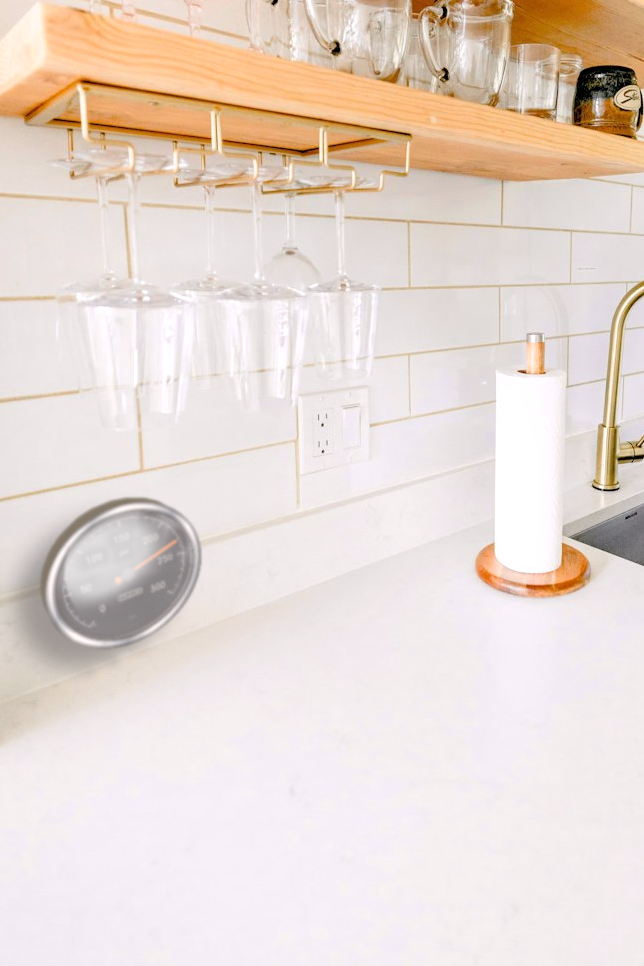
230 psi
